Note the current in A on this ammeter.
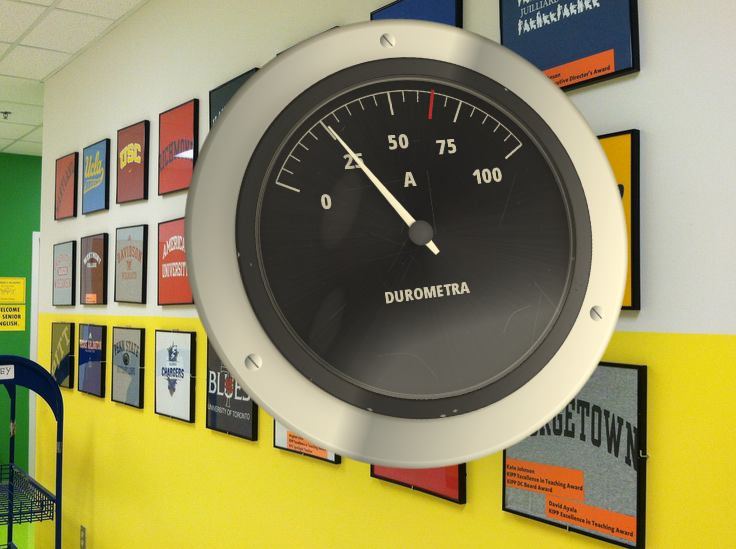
25 A
